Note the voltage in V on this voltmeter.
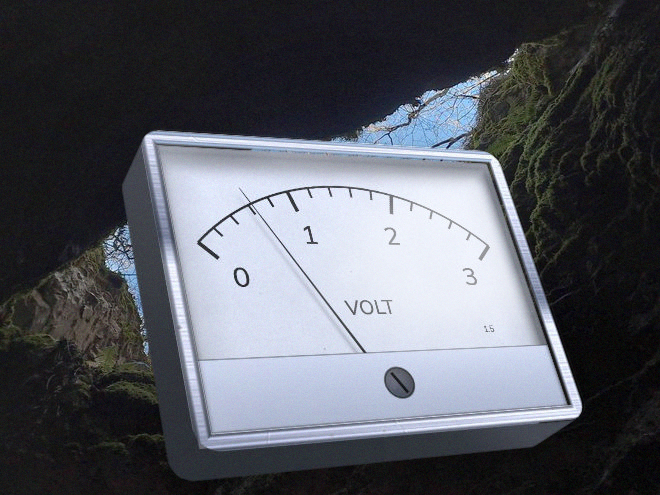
0.6 V
